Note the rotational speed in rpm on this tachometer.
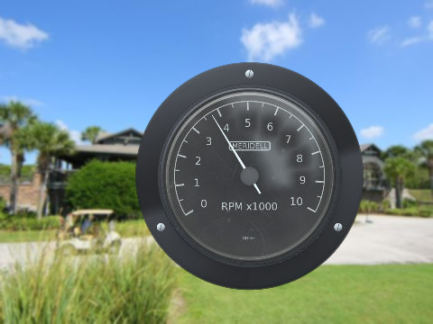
3750 rpm
